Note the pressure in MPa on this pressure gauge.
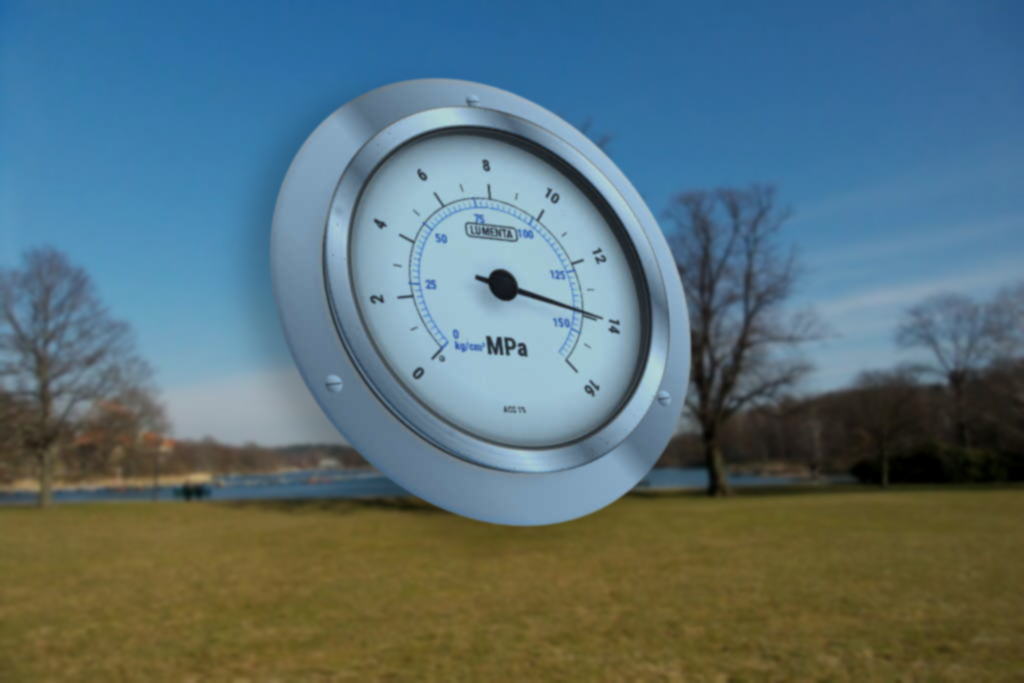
14 MPa
